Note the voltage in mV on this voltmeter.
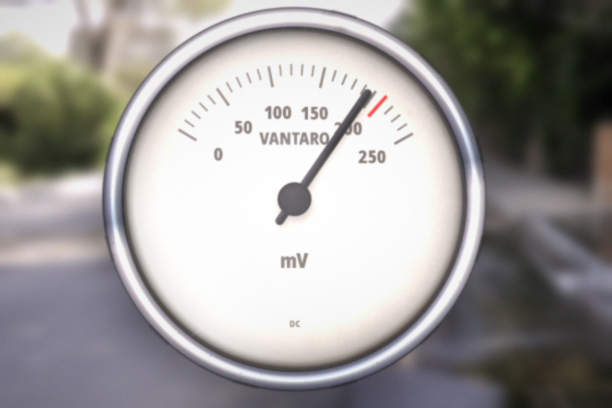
195 mV
